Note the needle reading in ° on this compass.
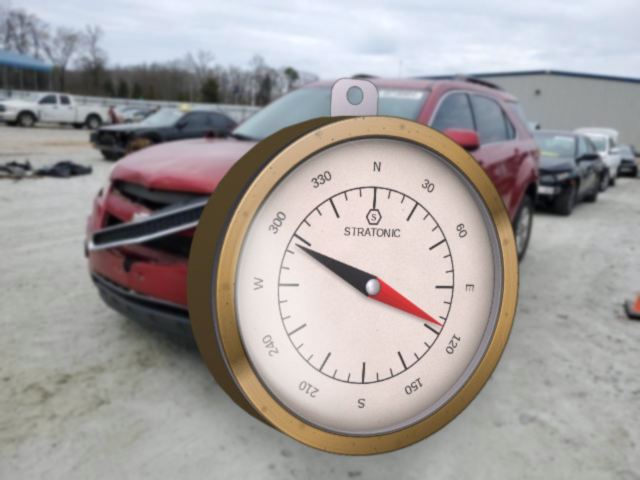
115 °
